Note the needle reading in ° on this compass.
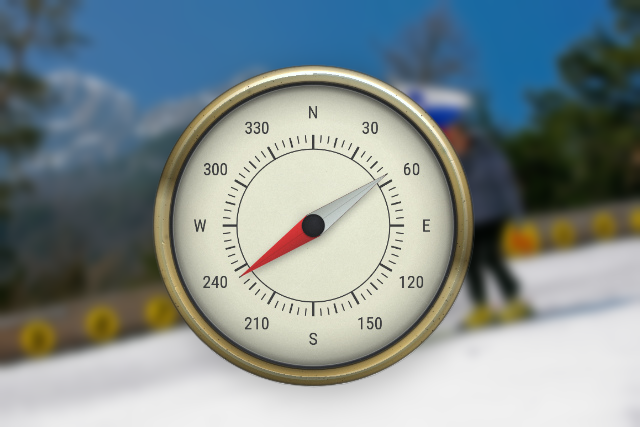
235 °
